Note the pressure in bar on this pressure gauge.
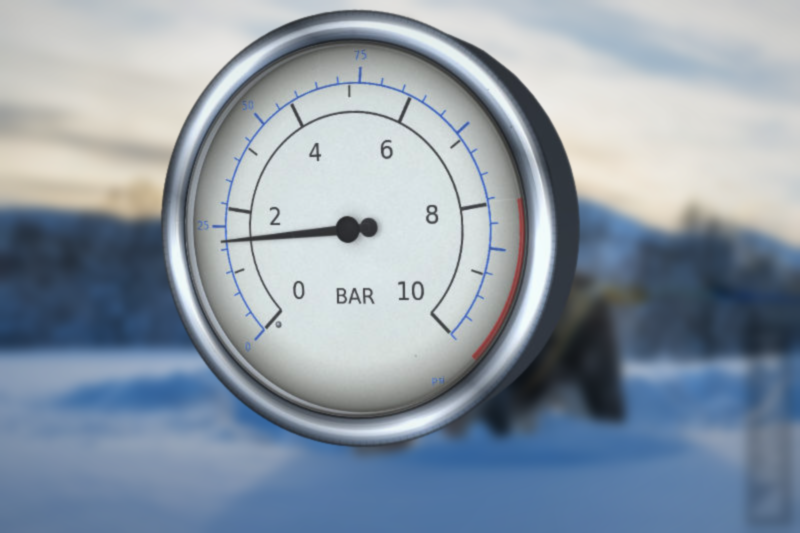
1.5 bar
